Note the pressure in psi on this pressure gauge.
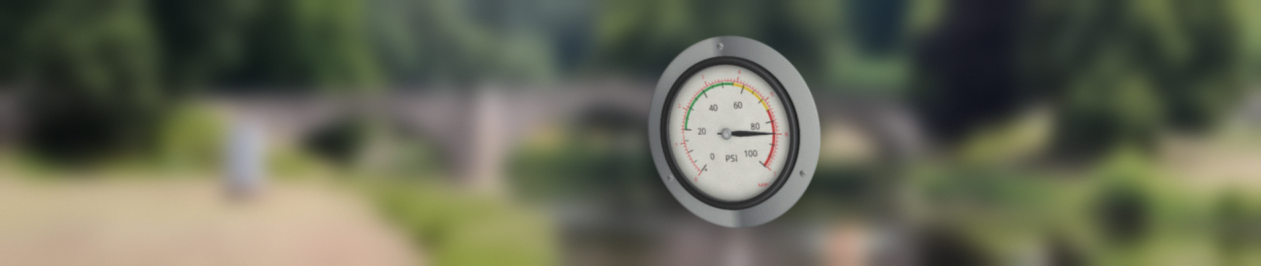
85 psi
